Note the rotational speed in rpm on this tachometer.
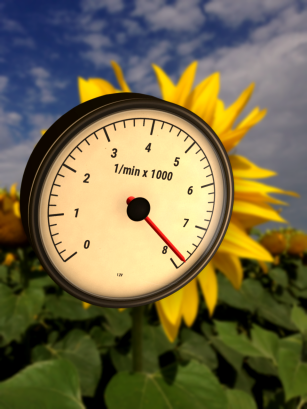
7800 rpm
